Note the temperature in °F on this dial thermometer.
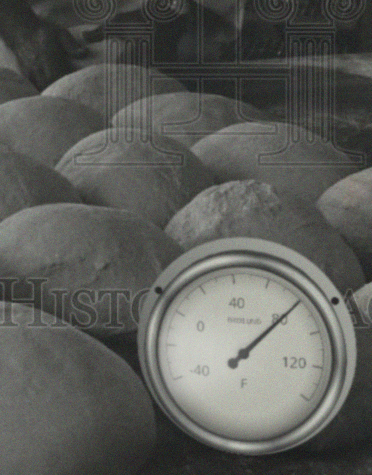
80 °F
